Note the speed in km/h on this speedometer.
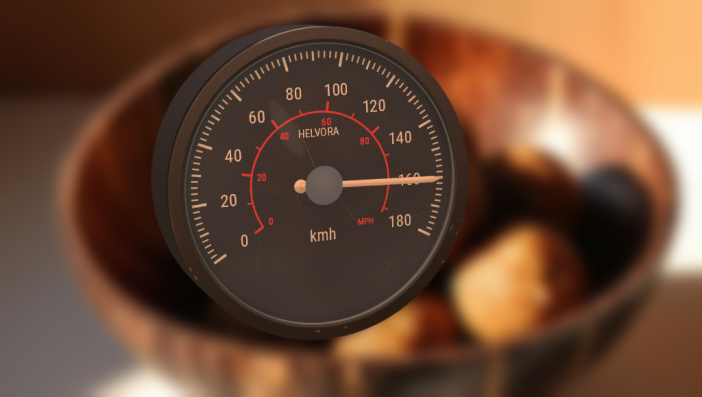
160 km/h
